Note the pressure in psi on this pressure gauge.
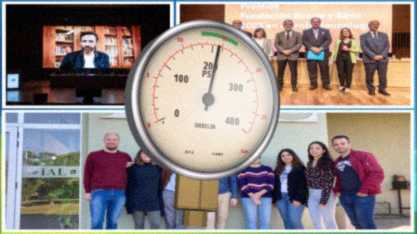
210 psi
